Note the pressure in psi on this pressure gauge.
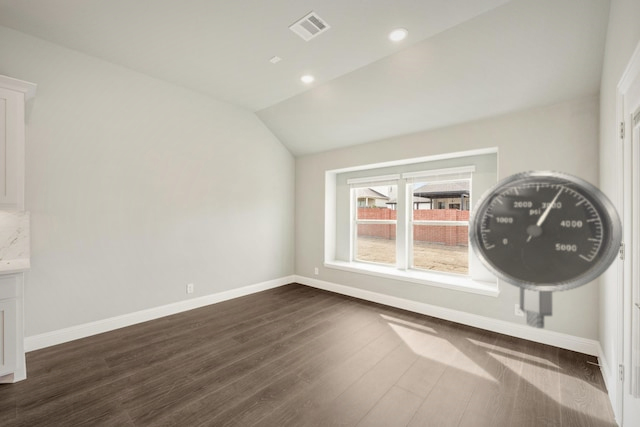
3000 psi
